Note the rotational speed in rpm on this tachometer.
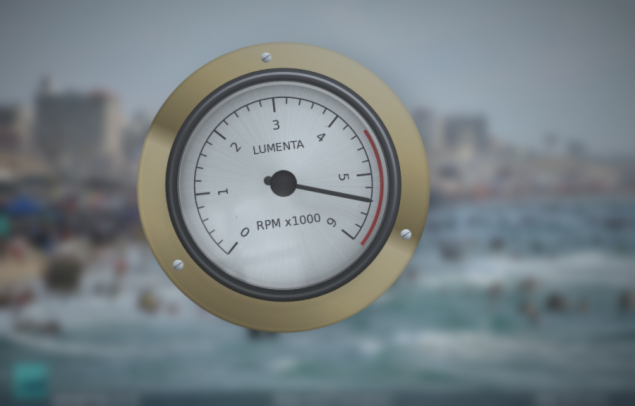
5400 rpm
